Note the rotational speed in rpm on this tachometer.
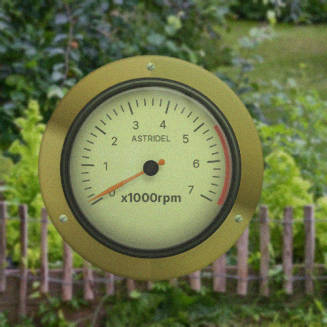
100 rpm
